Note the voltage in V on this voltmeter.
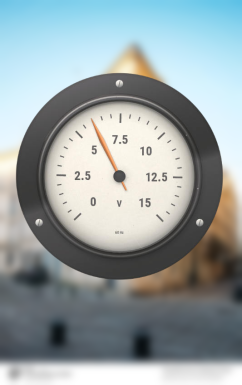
6 V
